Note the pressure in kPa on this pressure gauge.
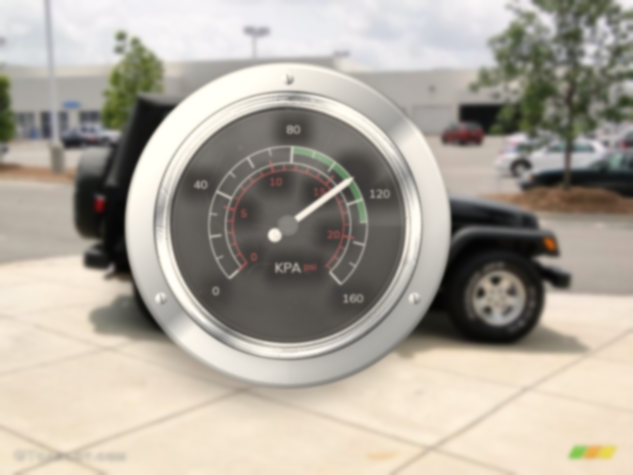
110 kPa
